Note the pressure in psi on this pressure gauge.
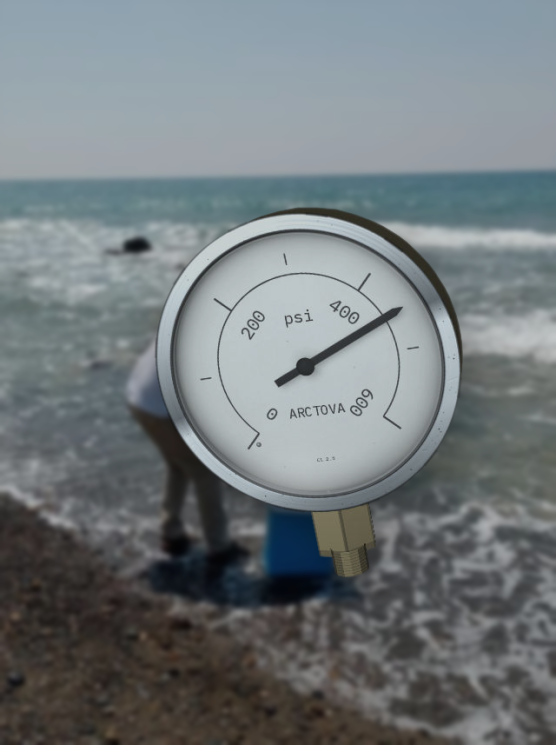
450 psi
